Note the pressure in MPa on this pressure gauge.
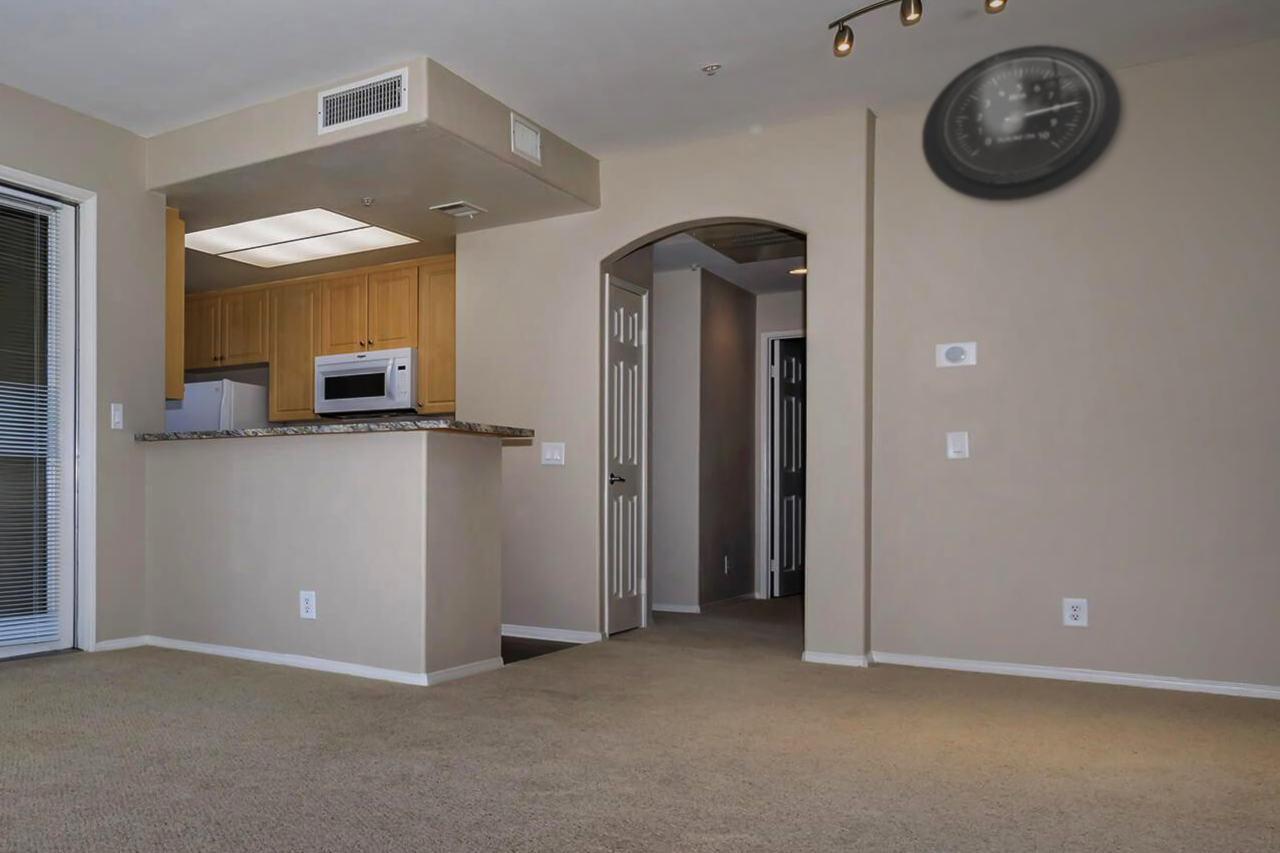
8 MPa
